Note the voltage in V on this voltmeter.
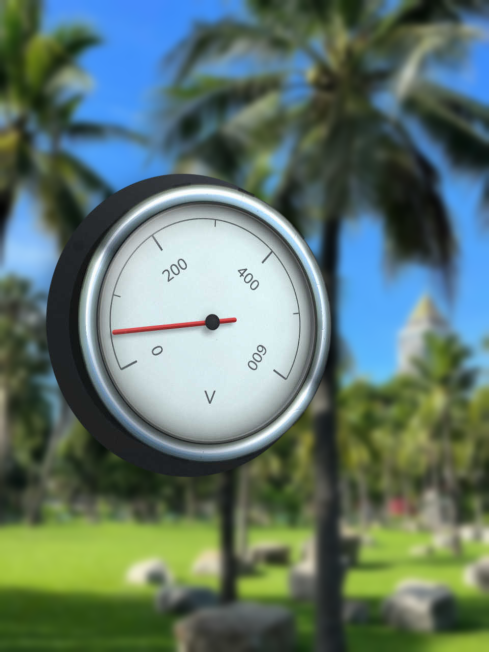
50 V
